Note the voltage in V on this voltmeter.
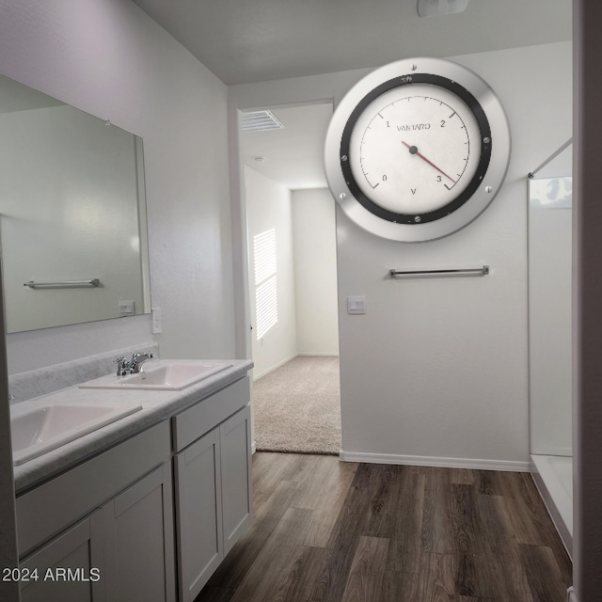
2.9 V
